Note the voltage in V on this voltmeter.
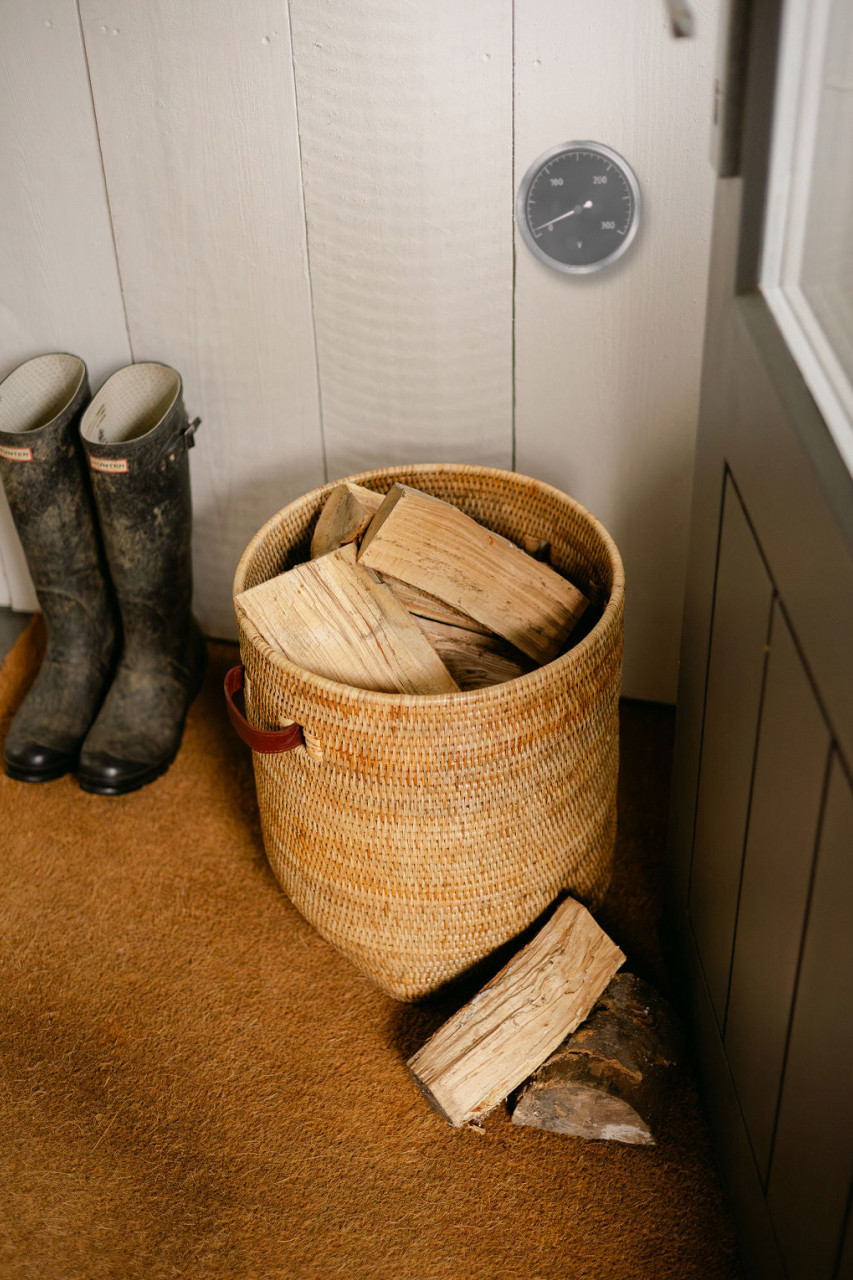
10 V
